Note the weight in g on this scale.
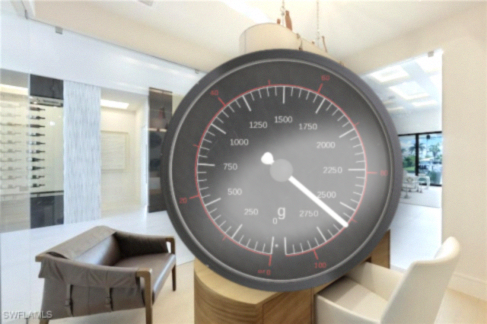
2600 g
